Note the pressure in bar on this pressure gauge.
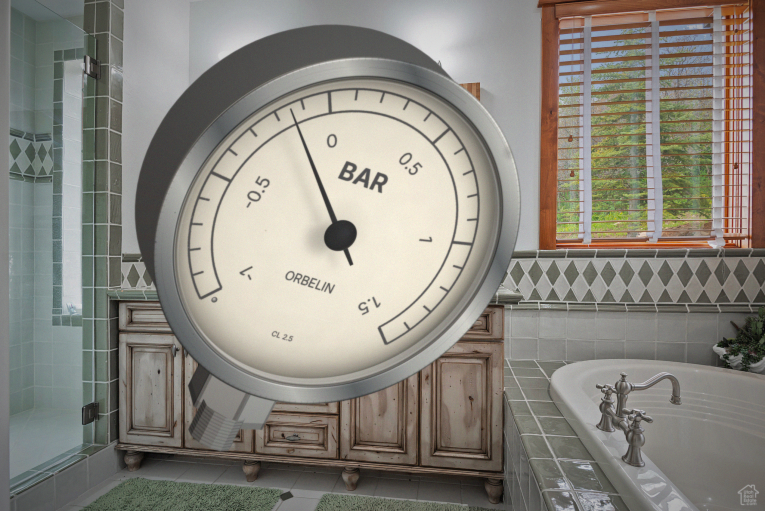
-0.15 bar
